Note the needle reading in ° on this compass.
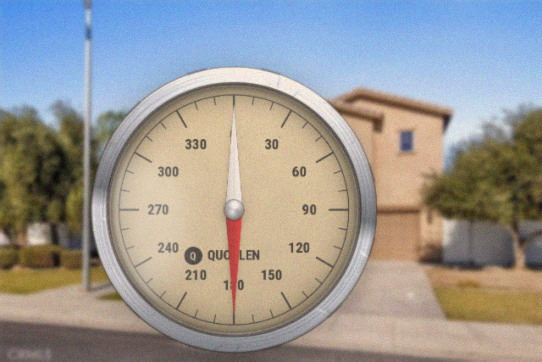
180 °
